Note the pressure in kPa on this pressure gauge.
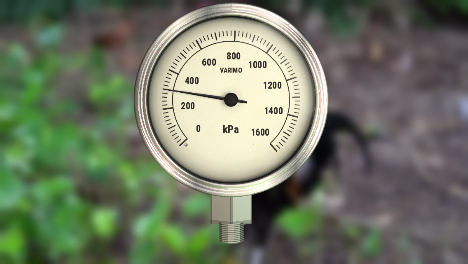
300 kPa
